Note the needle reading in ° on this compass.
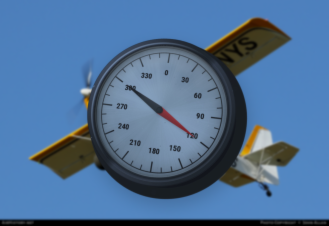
120 °
